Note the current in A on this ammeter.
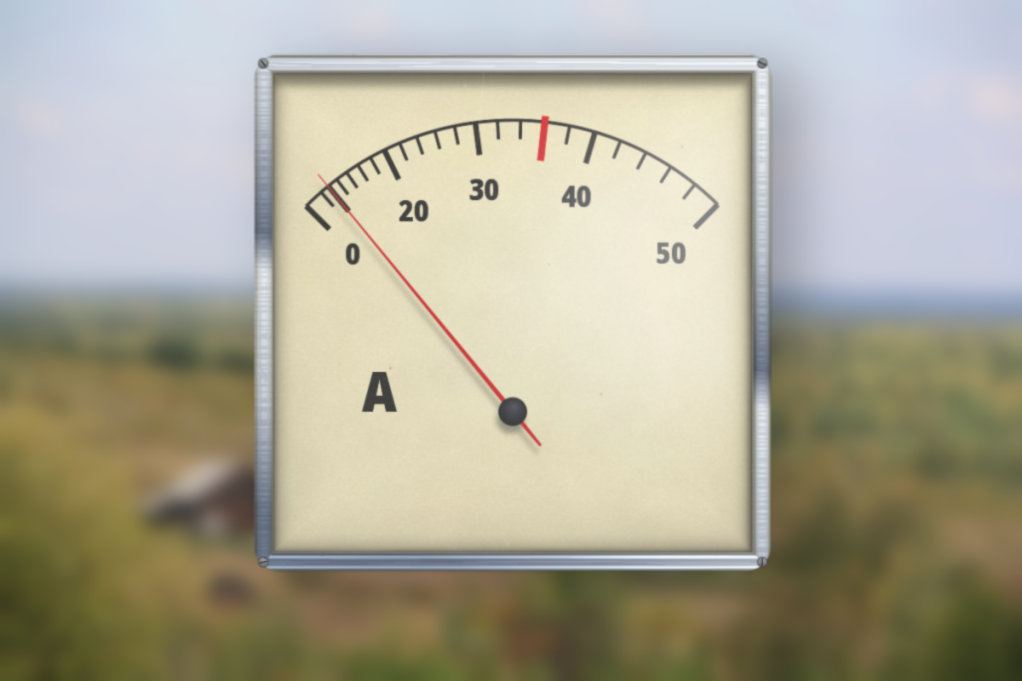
10 A
